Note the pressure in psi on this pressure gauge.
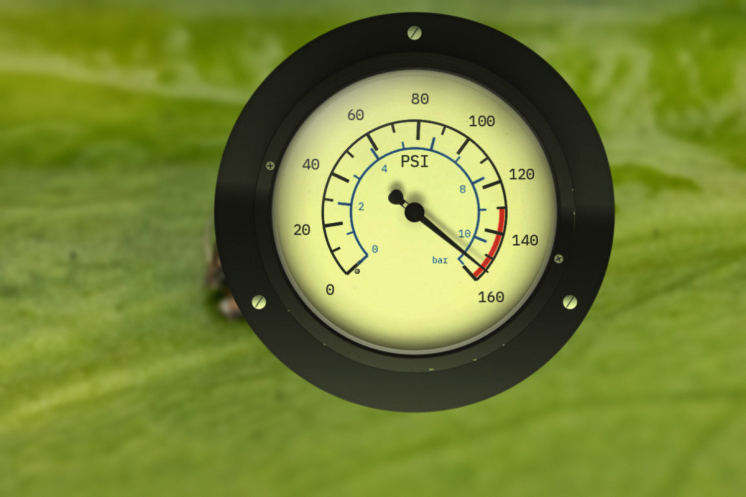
155 psi
